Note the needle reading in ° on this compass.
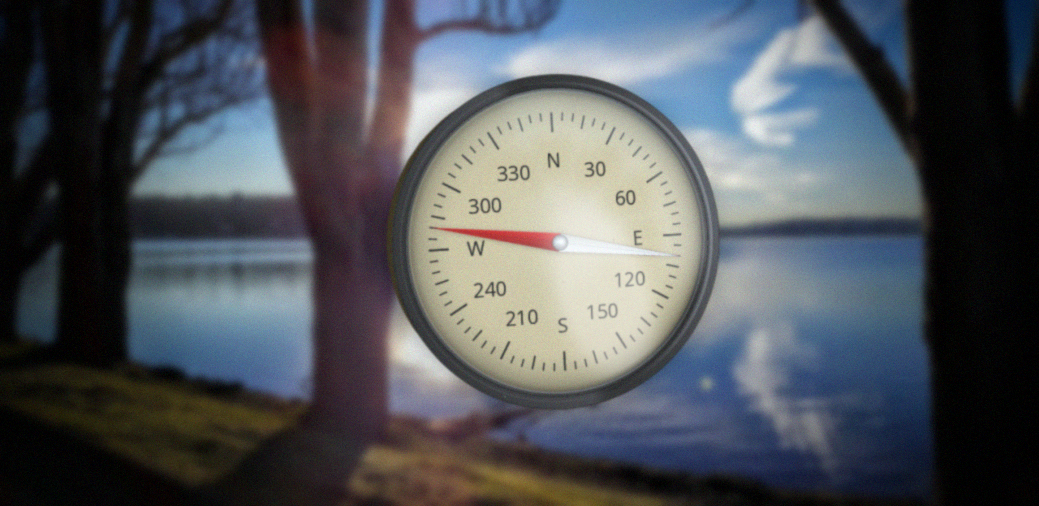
280 °
